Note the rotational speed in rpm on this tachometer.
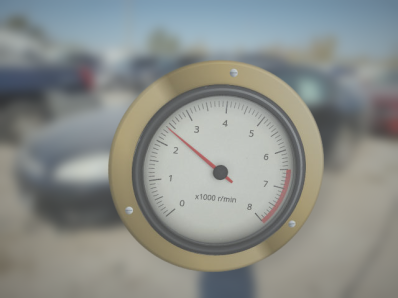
2400 rpm
